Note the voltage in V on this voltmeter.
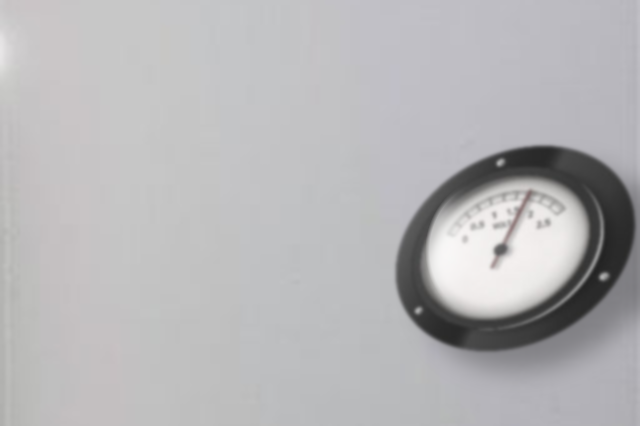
1.75 V
